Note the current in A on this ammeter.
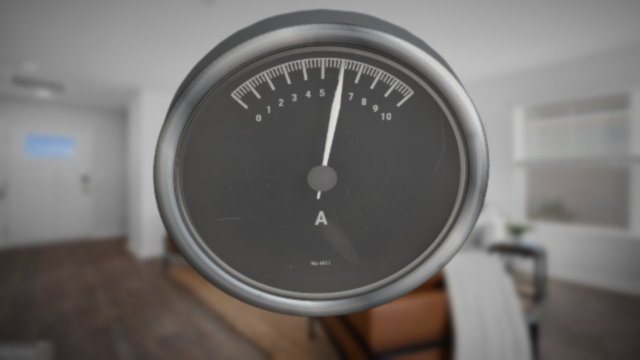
6 A
